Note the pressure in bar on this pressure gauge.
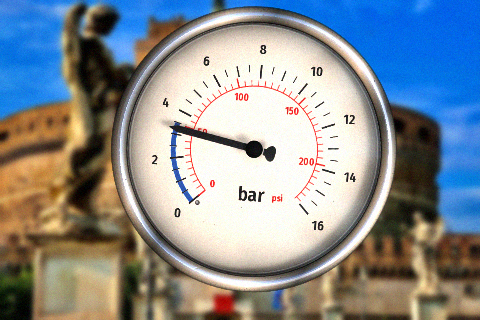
3.25 bar
